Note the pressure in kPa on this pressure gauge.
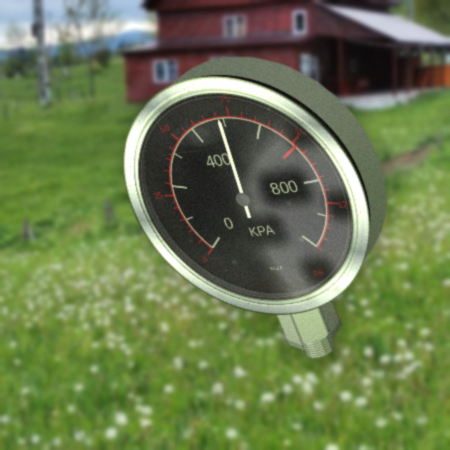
500 kPa
